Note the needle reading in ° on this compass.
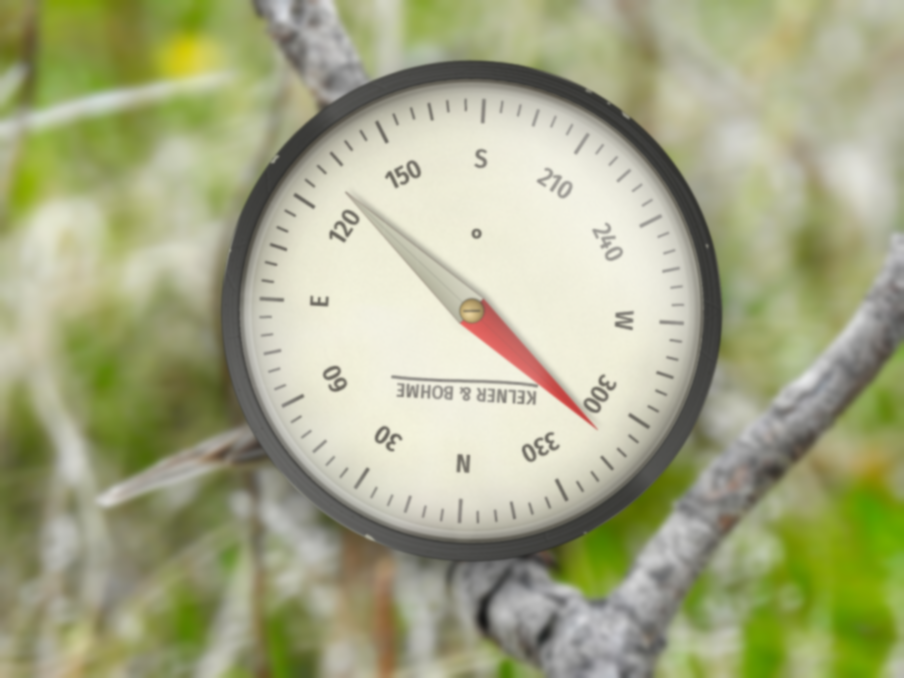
310 °
